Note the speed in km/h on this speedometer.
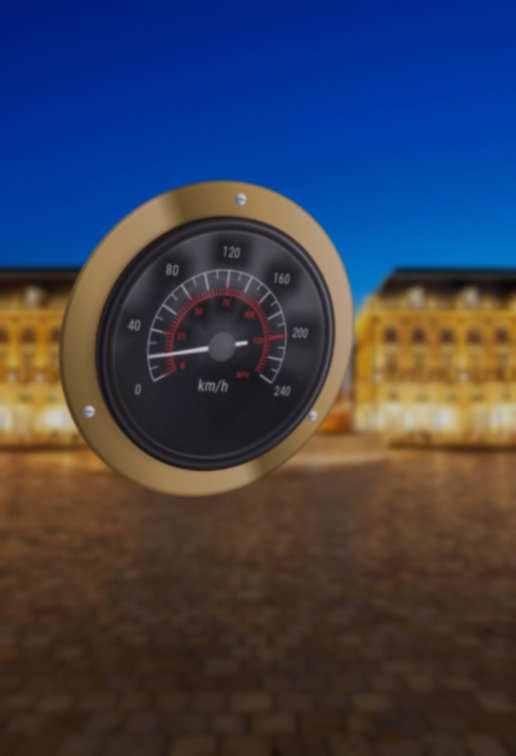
20 km/h
